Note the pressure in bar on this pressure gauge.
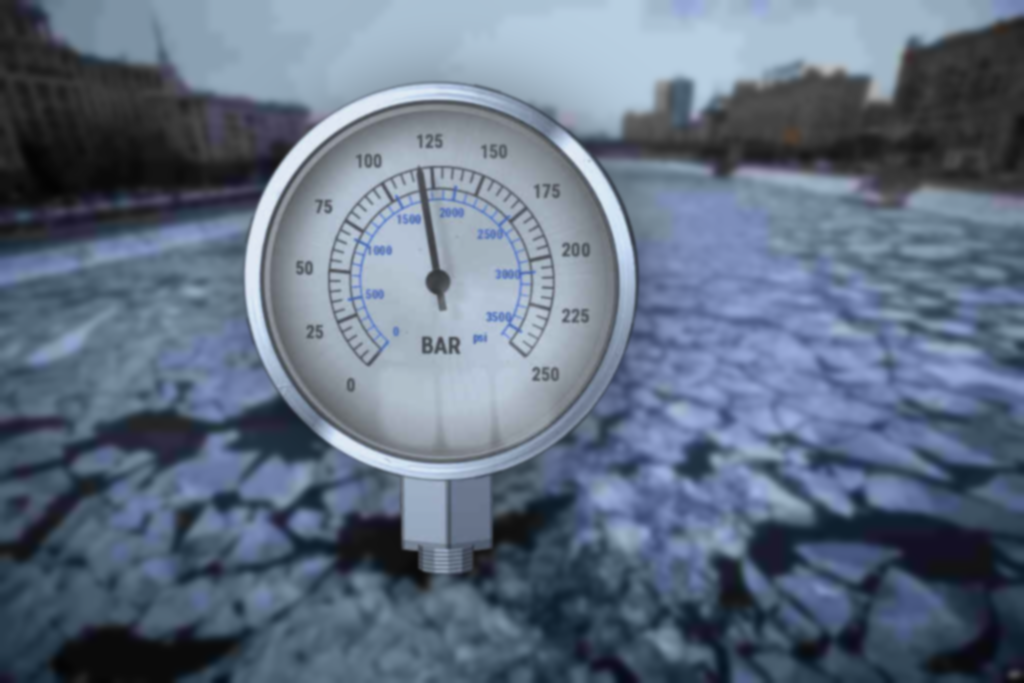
120 bar
